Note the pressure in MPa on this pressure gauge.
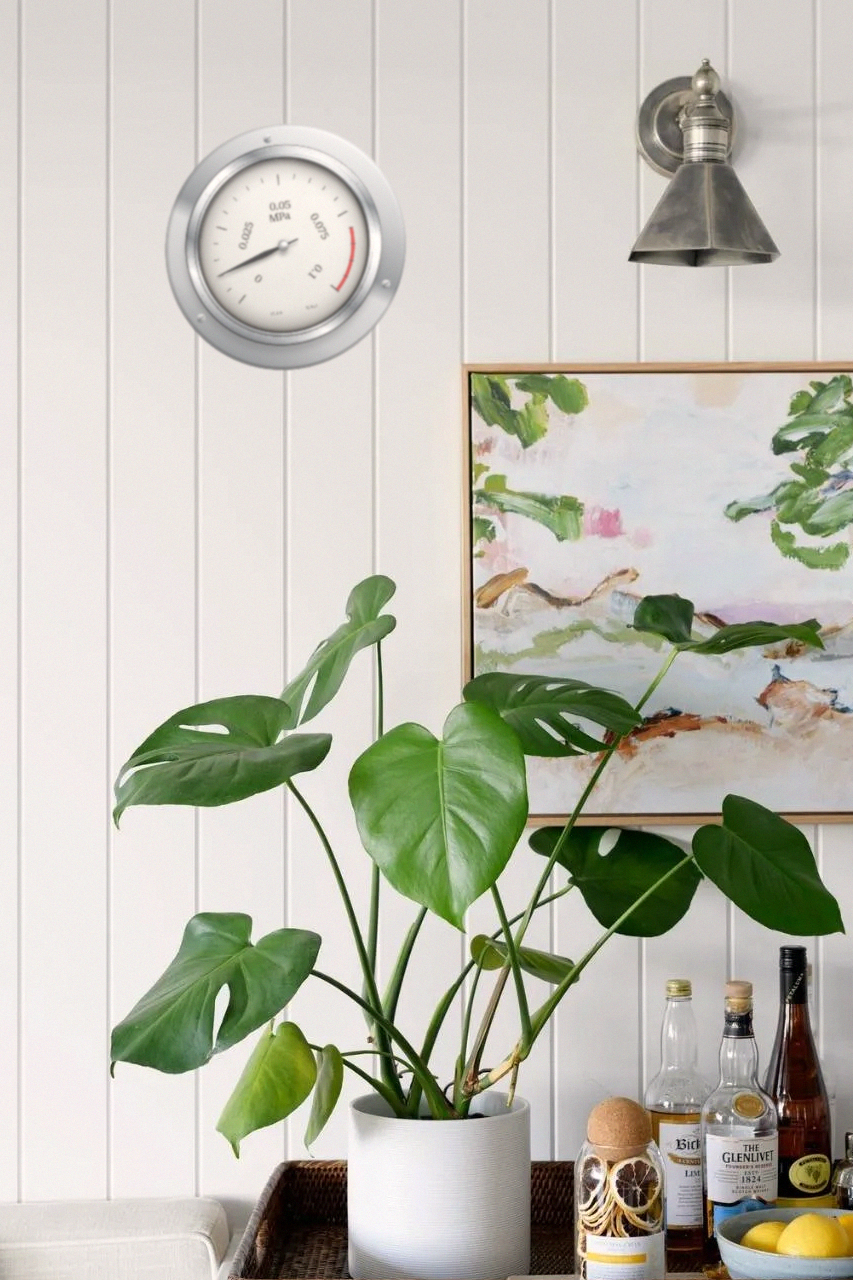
0.01 MPa
